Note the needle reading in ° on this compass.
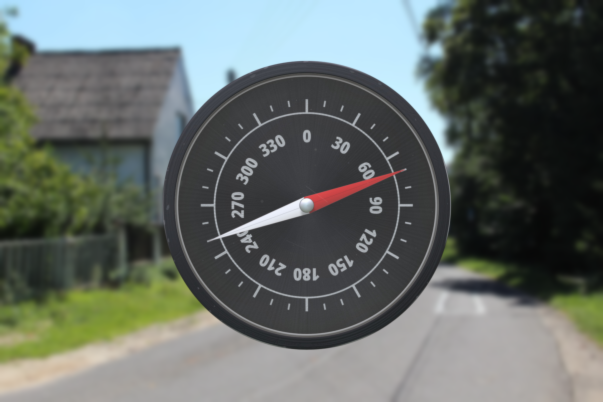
70 °
